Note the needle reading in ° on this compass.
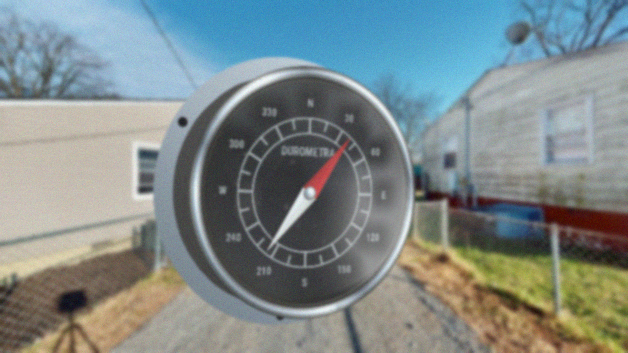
37.5 °
